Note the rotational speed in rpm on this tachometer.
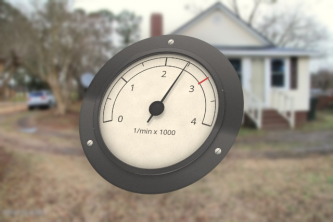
2500 rpm
